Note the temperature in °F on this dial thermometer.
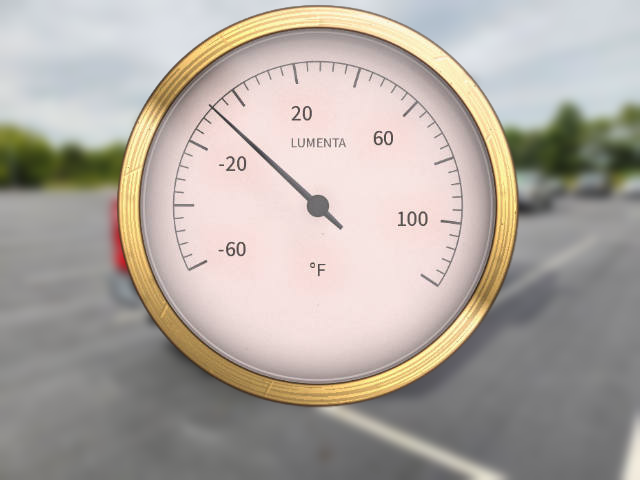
-8 °F
